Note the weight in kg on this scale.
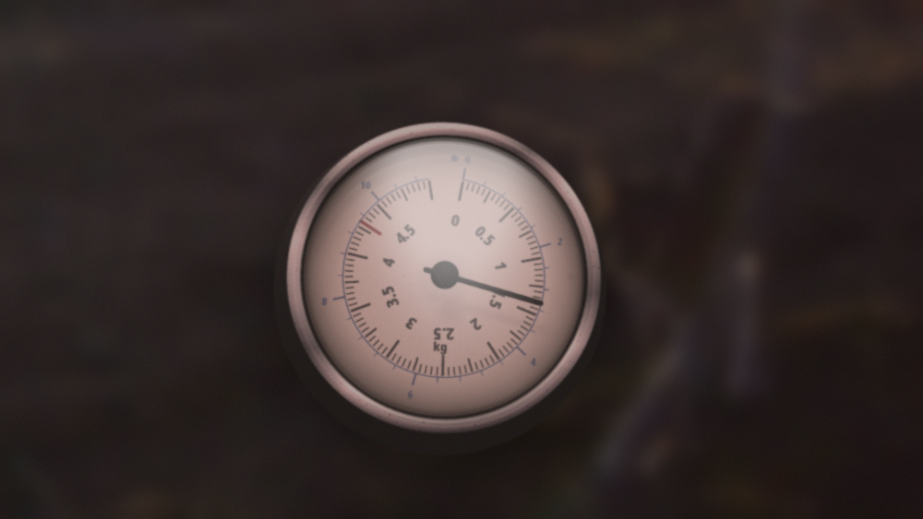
1.4 kg
